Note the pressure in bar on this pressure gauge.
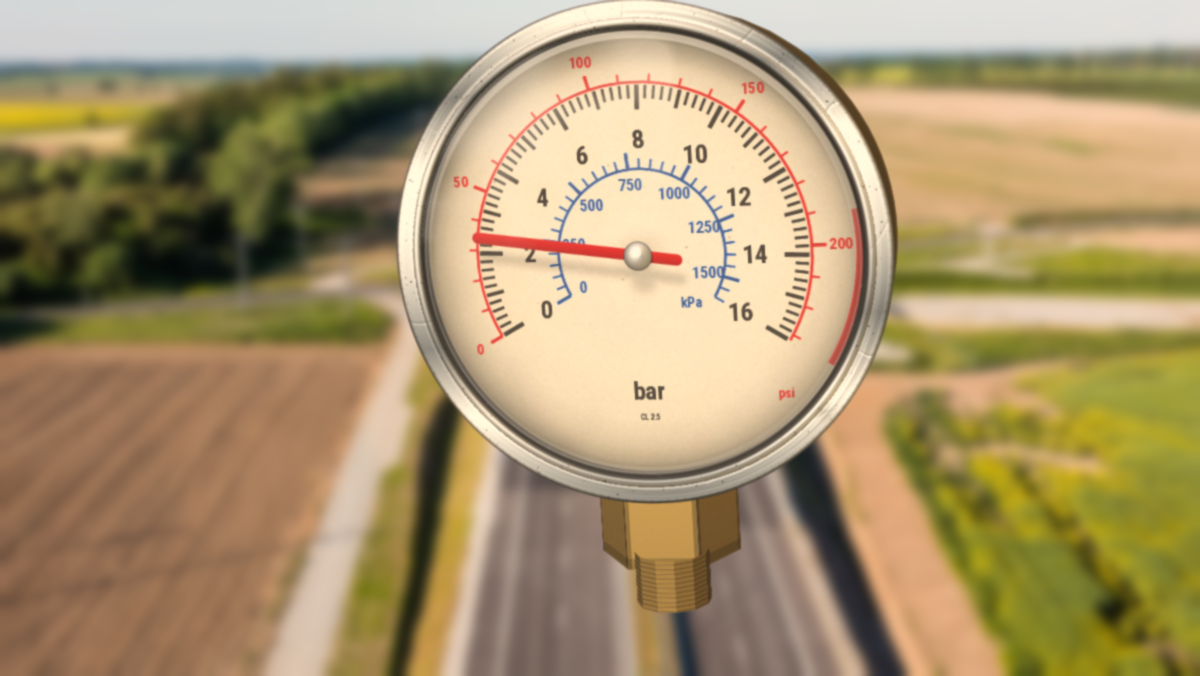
2.4 bar
